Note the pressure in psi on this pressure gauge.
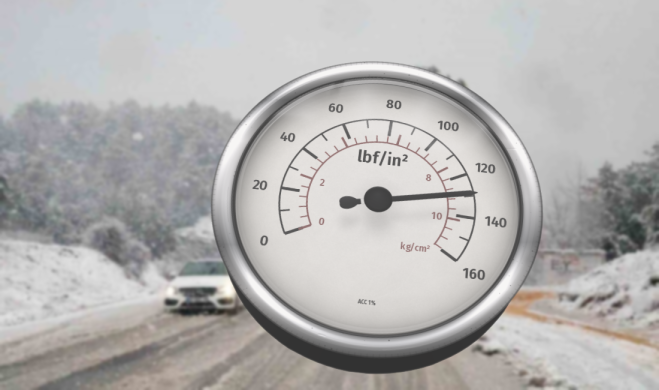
130 psi
